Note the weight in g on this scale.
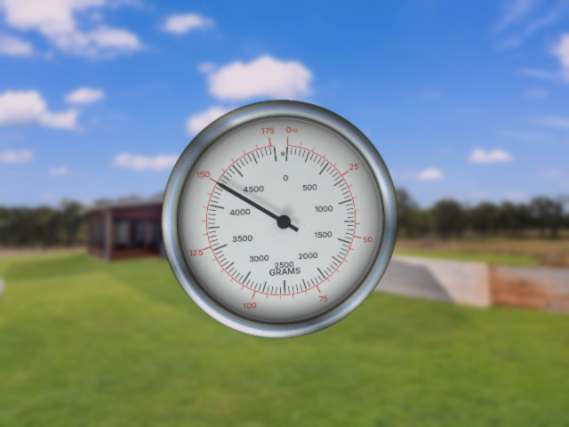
4250 g
